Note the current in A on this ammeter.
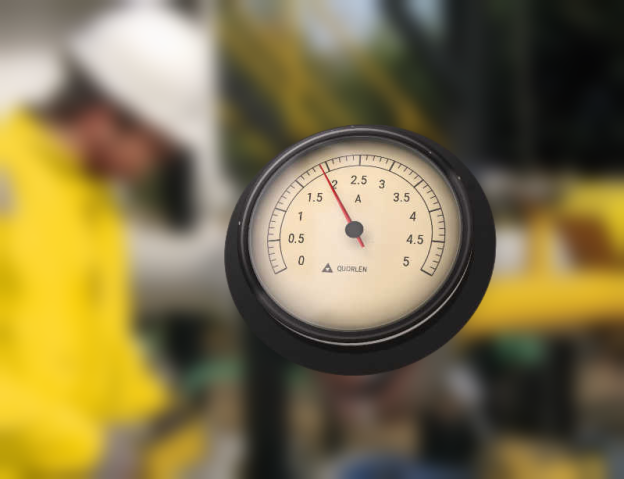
1.9 A
